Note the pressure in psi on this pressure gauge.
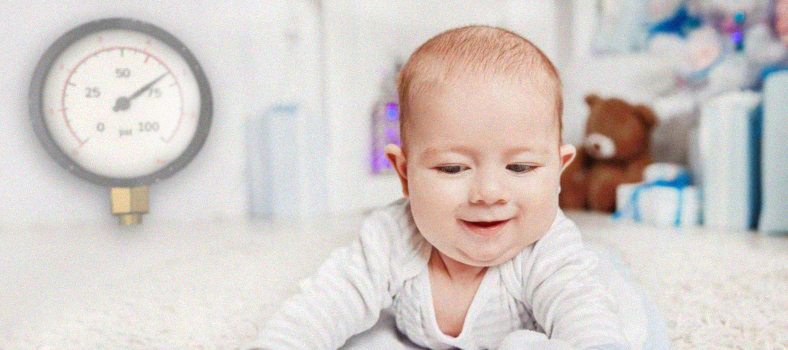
70 psi
